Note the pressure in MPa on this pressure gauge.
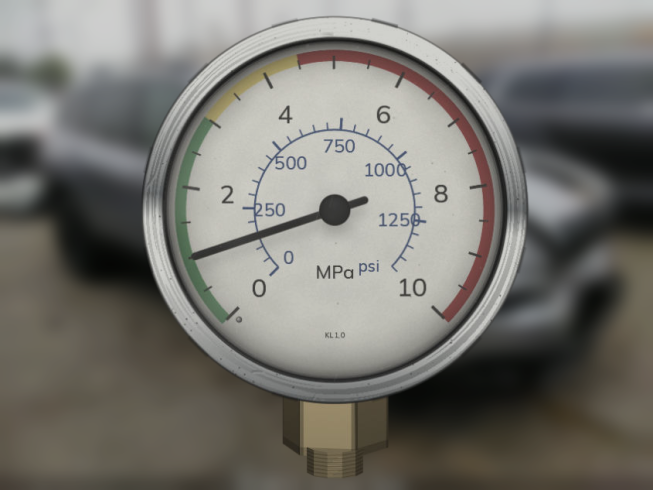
1 MPa
